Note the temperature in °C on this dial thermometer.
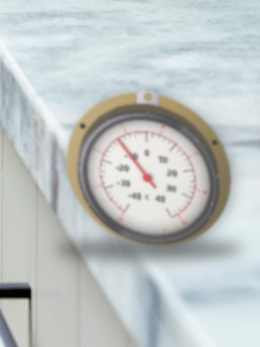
-10 °C
